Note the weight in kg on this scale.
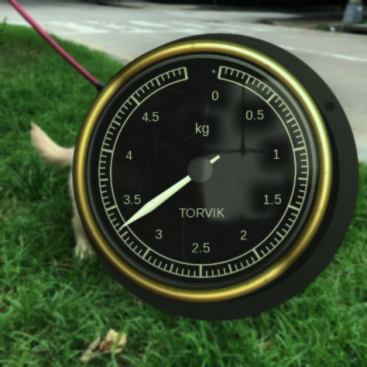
3.3 kg
